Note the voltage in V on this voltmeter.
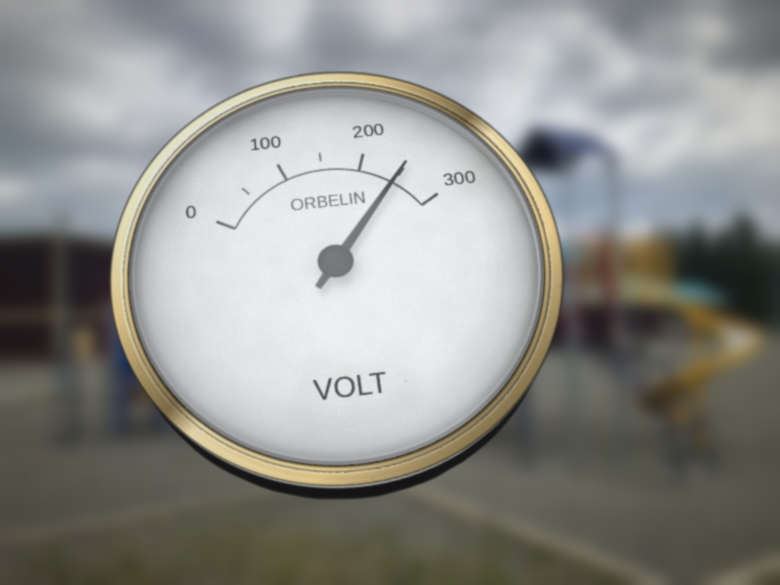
250 V
